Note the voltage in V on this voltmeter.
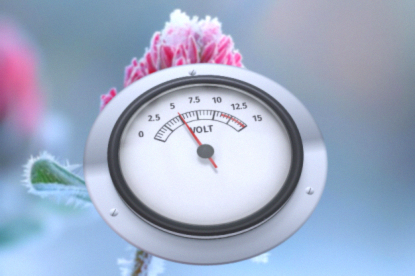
5 V
